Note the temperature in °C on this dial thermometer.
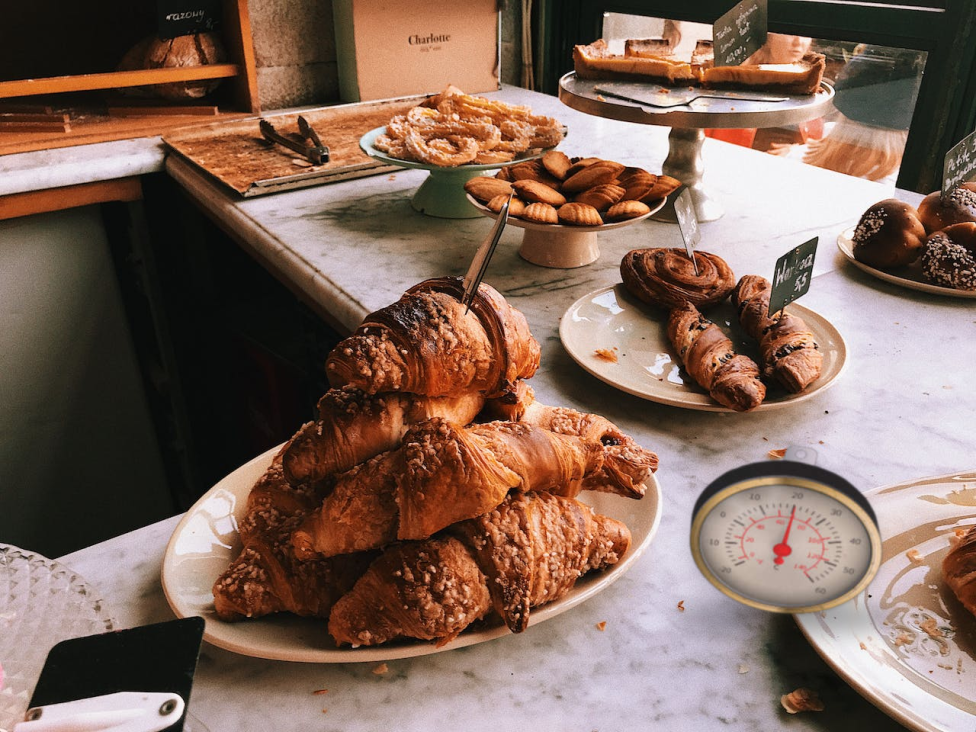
20 °C
